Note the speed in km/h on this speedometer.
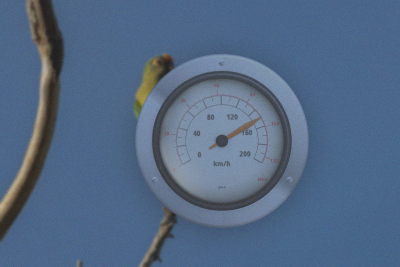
150 km/h
